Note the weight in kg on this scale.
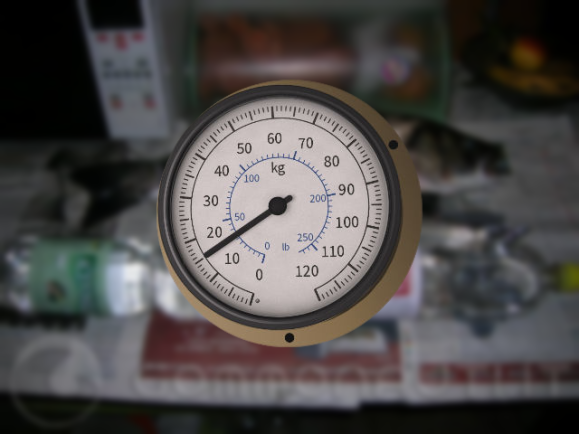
15 kg
